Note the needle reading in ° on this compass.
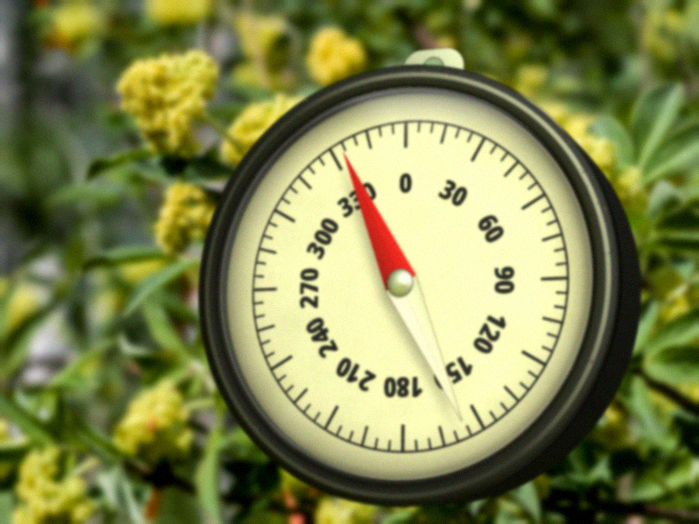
335 °
